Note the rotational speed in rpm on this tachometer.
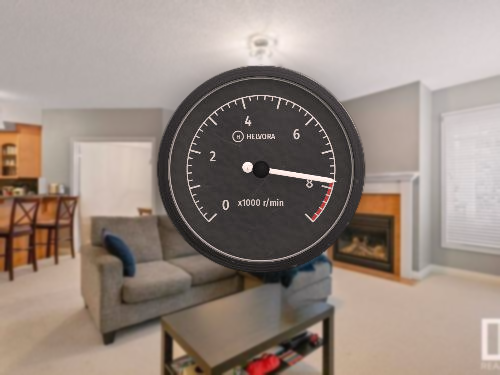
7800 rpm
